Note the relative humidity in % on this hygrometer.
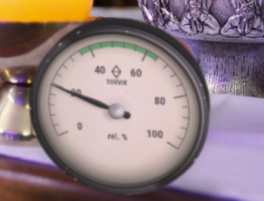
20 %
